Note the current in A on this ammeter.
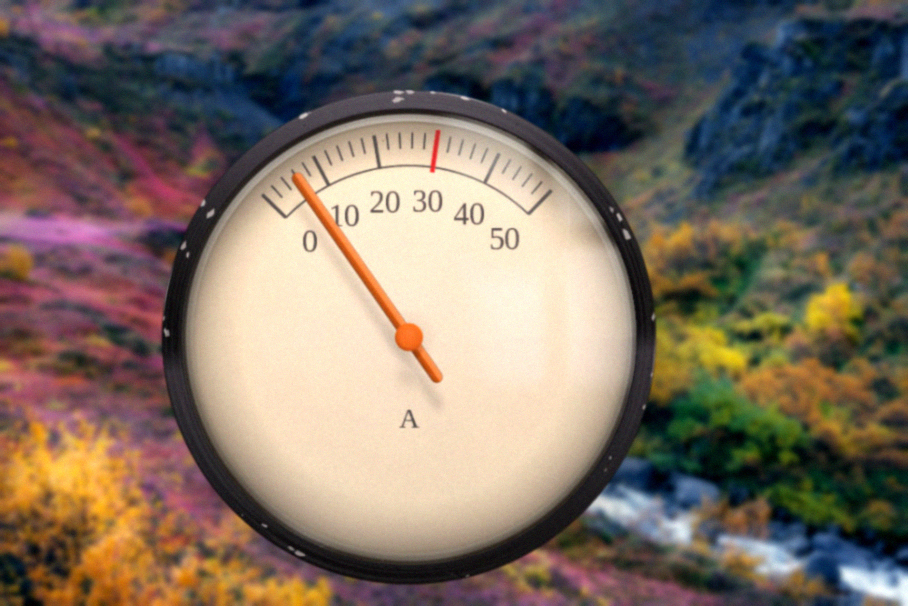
6 A
